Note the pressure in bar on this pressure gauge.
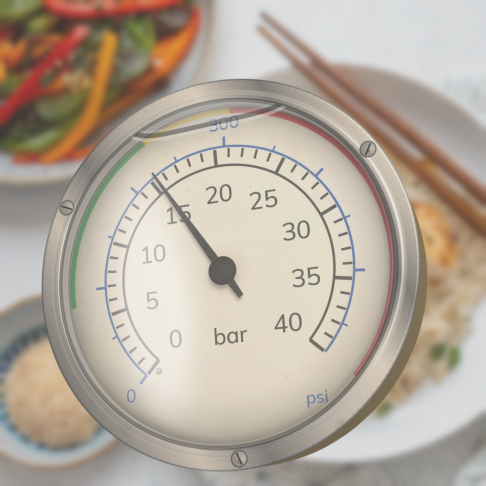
15.5 bar
